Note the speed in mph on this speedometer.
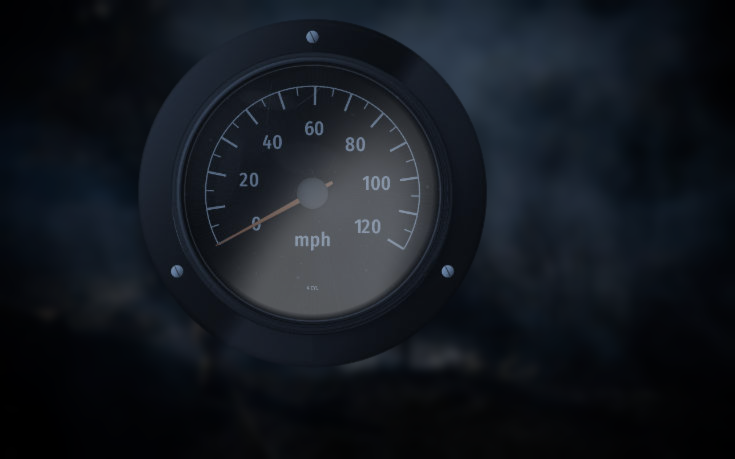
0 mph
